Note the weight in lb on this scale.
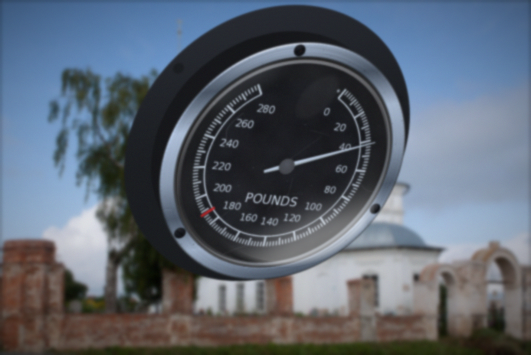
40 lb
